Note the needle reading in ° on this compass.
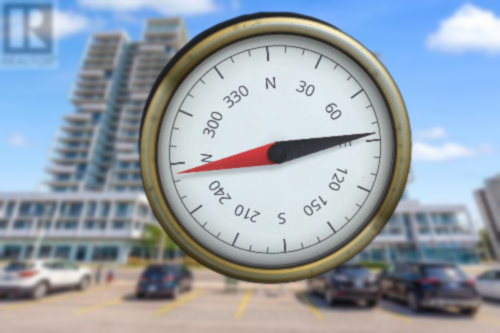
265 °
